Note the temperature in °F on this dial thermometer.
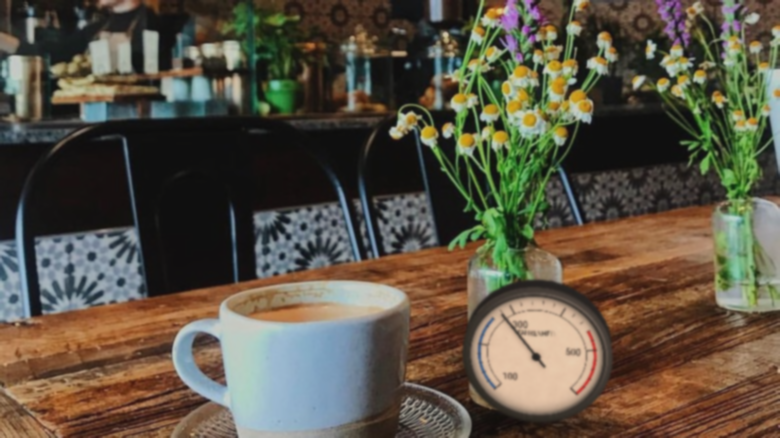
280 °F
